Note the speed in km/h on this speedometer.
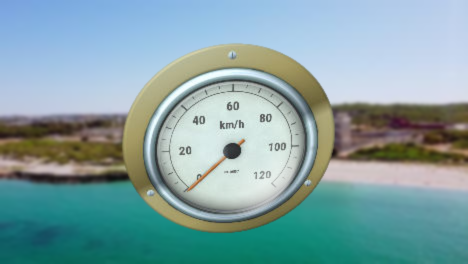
0 km/h
